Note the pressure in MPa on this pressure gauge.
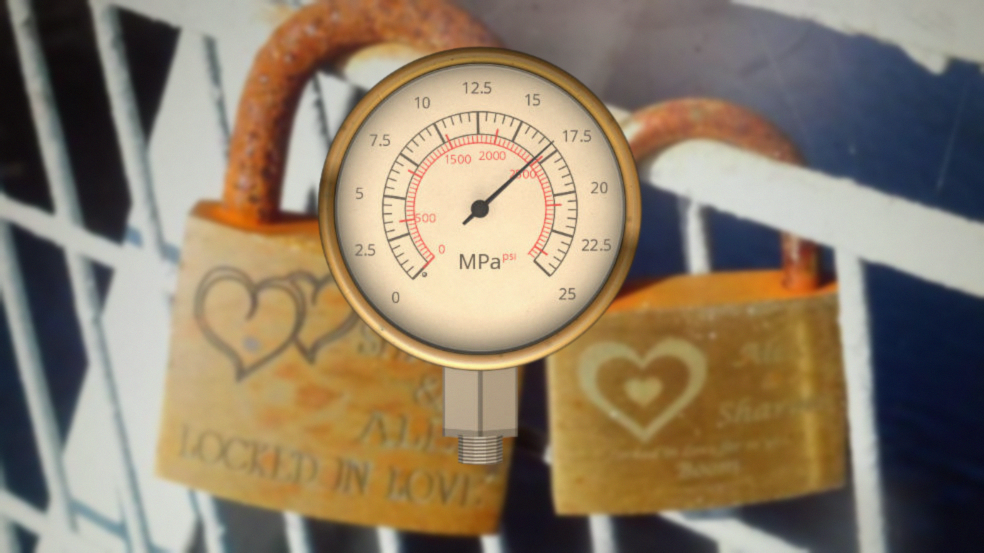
17 MPa
